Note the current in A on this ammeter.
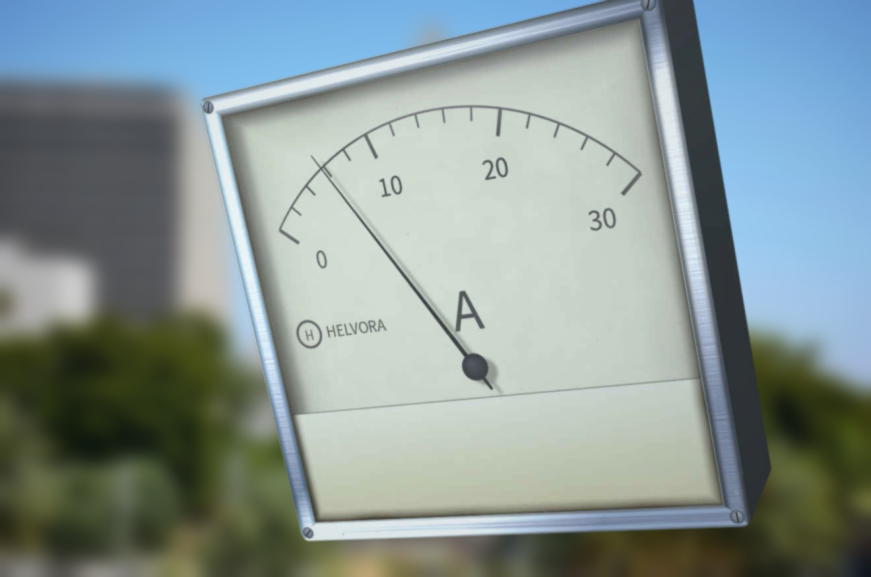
6 A
